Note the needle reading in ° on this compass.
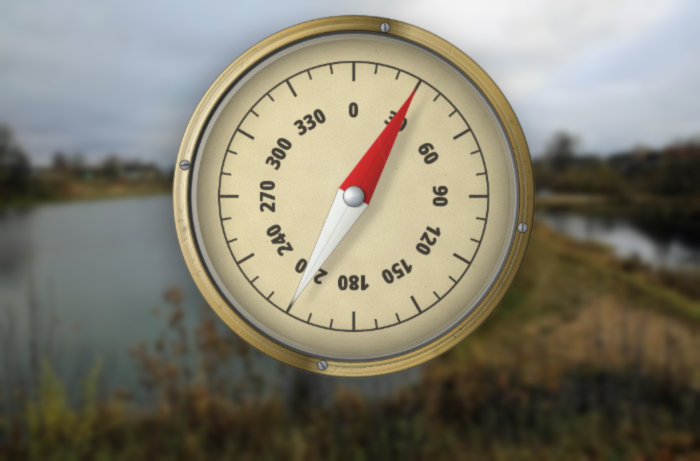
30 °
